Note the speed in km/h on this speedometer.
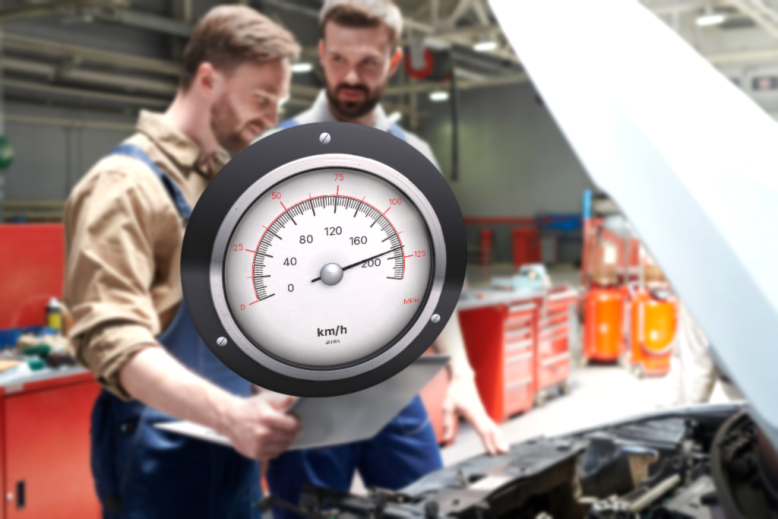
190 km/h
